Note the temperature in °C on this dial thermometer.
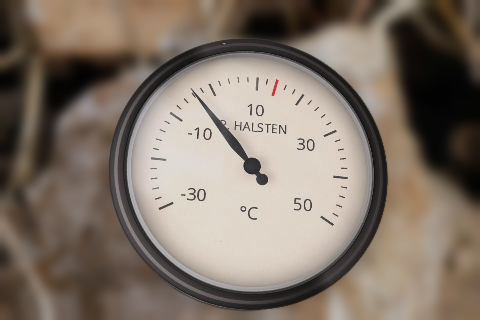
-4 °C
